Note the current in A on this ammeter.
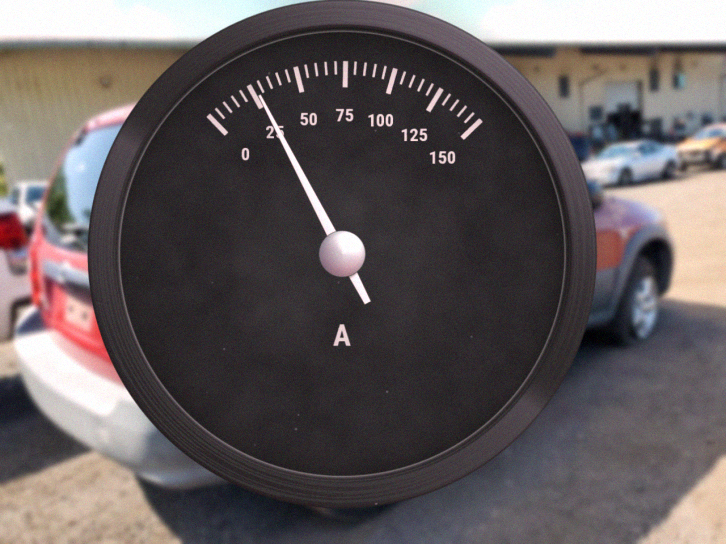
27.5 A
